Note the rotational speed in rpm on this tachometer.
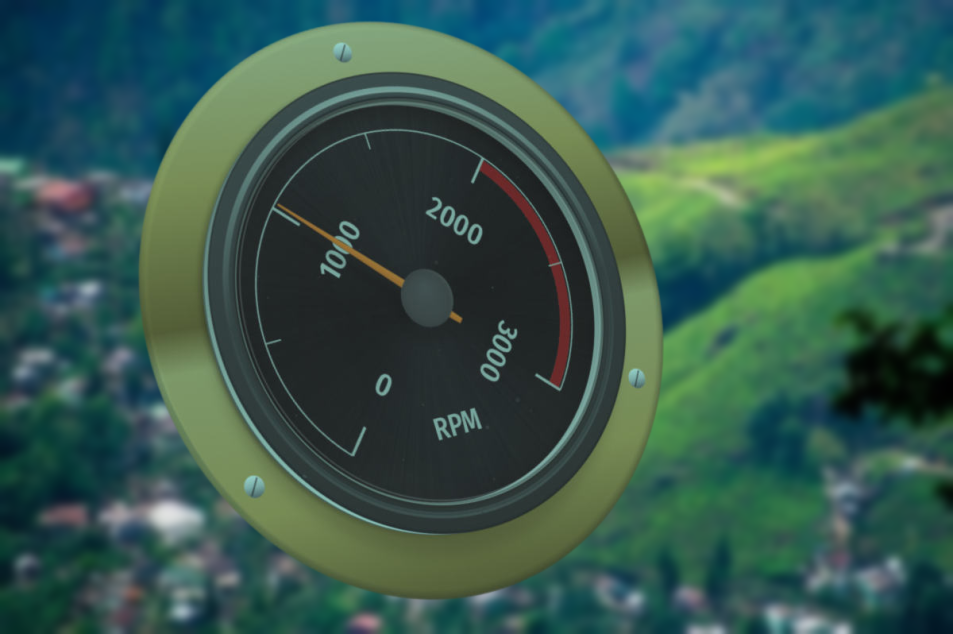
1000 rpm
